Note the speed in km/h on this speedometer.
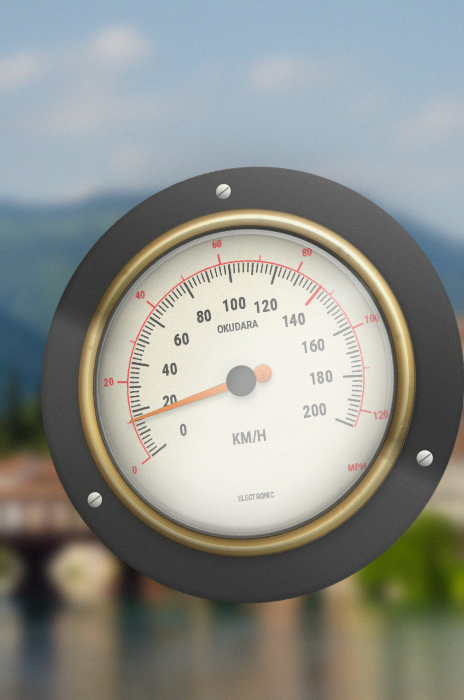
16 km/h
